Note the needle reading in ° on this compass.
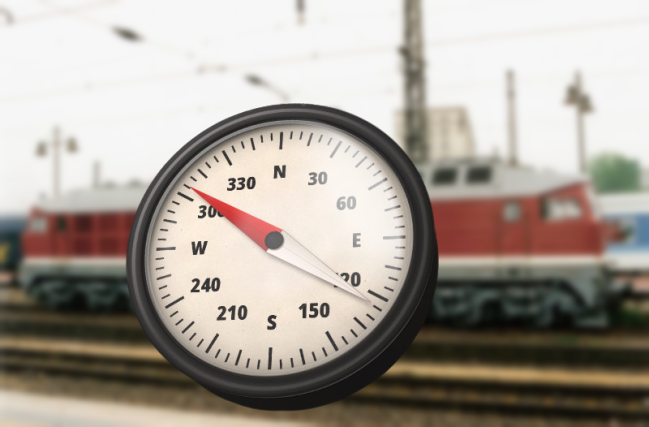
305 °
